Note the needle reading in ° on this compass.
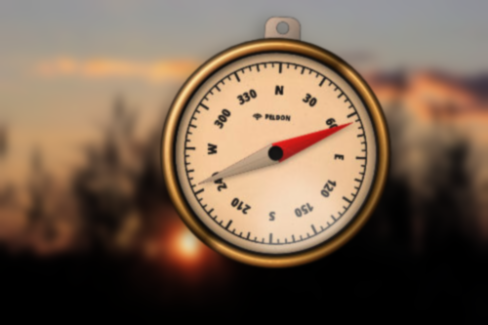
65 °
